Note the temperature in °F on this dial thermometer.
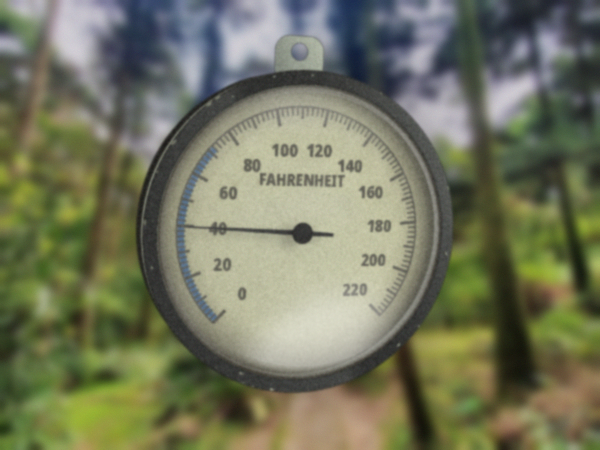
40 °F
